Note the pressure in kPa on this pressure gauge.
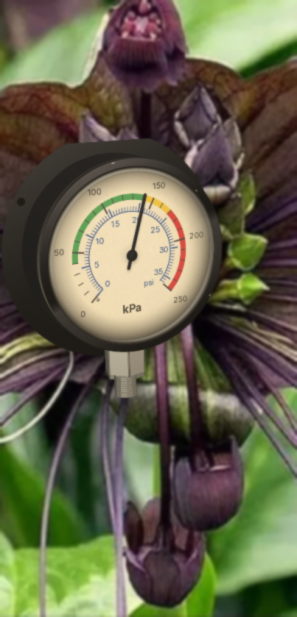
140 kPa
